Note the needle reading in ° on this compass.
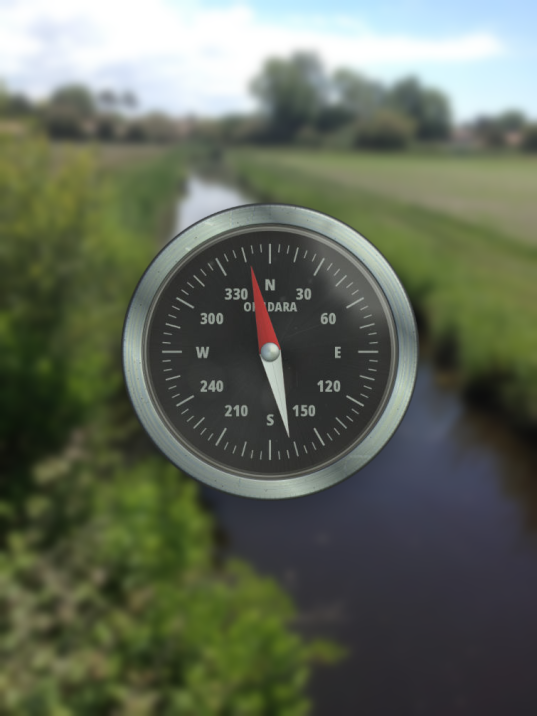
347.5 °
